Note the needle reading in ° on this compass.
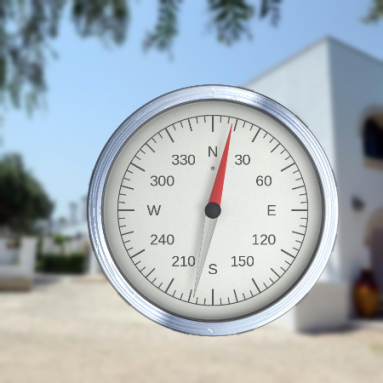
12.5 °
